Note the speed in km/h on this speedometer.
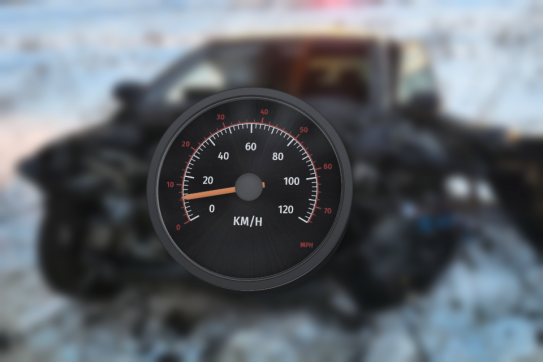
10 km/h
